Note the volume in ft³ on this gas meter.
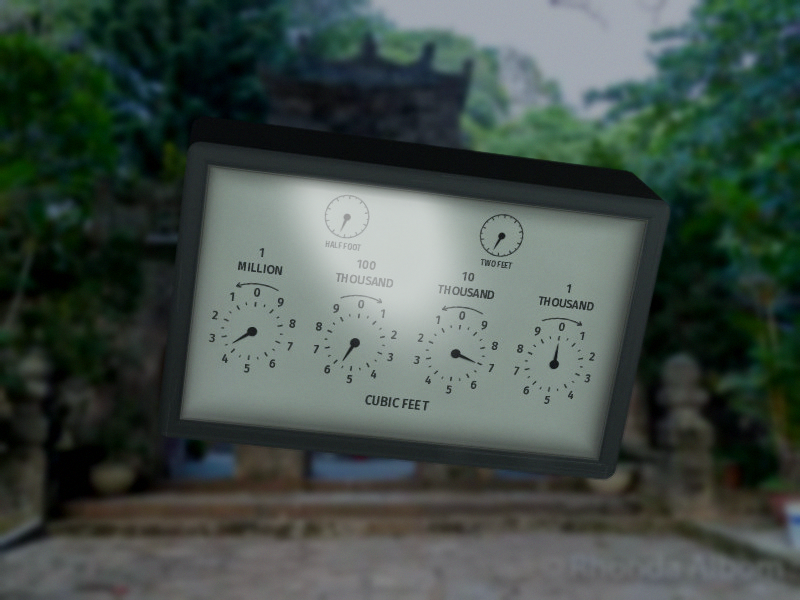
357000 ft³
